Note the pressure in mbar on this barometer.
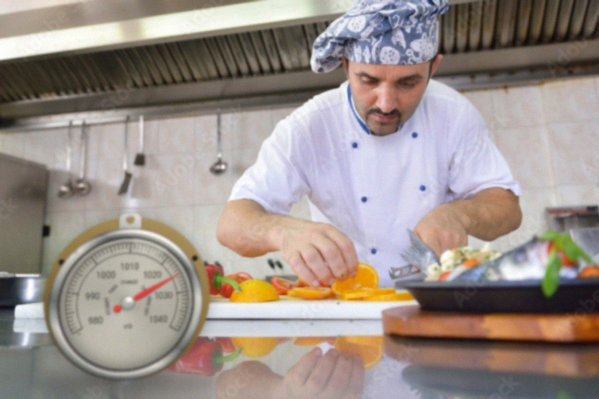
1025 mbar
